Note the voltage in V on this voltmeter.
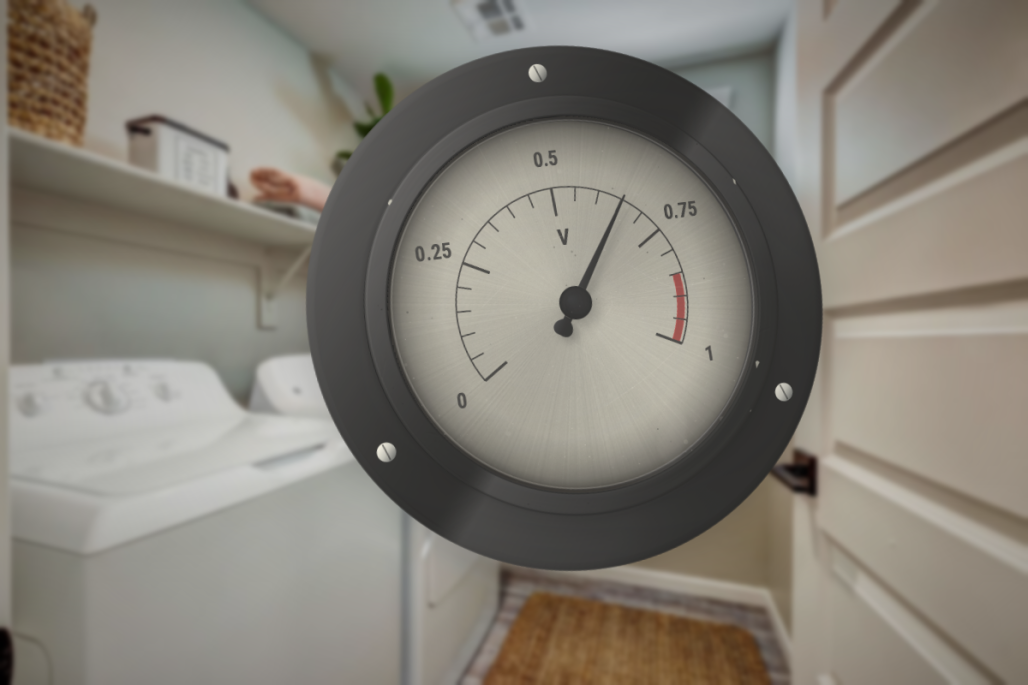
0.65 V
